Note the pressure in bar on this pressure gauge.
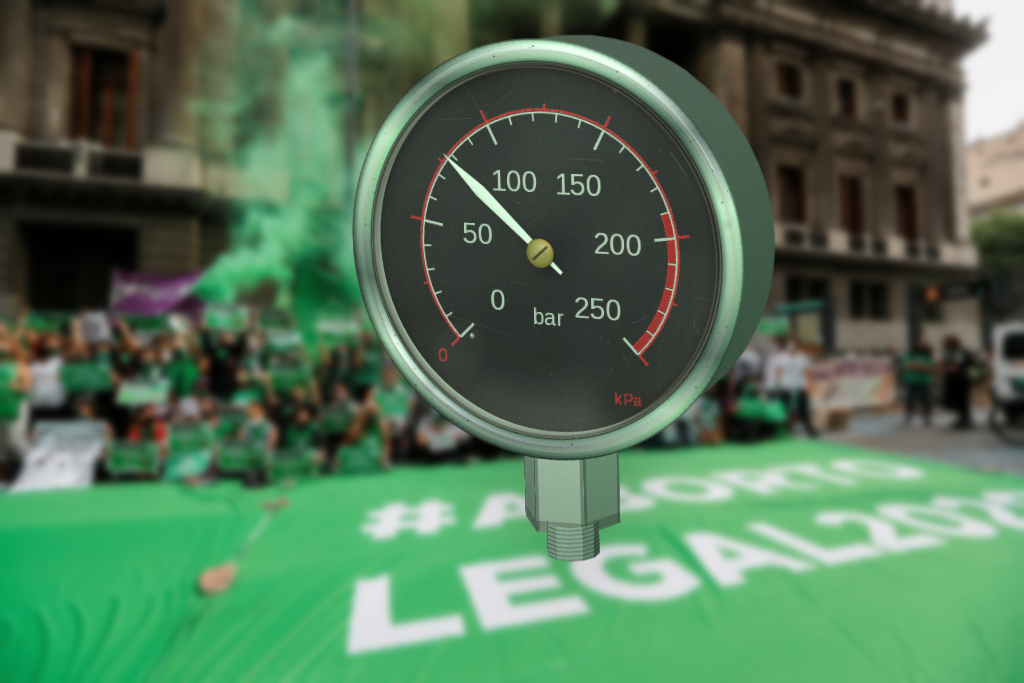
80 bar
